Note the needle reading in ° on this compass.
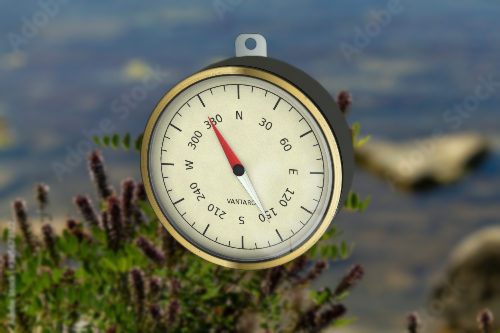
330 °
